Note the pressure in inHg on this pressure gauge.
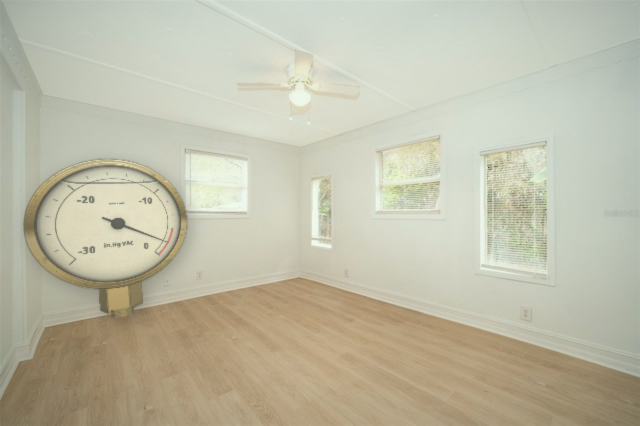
-2 inHg
